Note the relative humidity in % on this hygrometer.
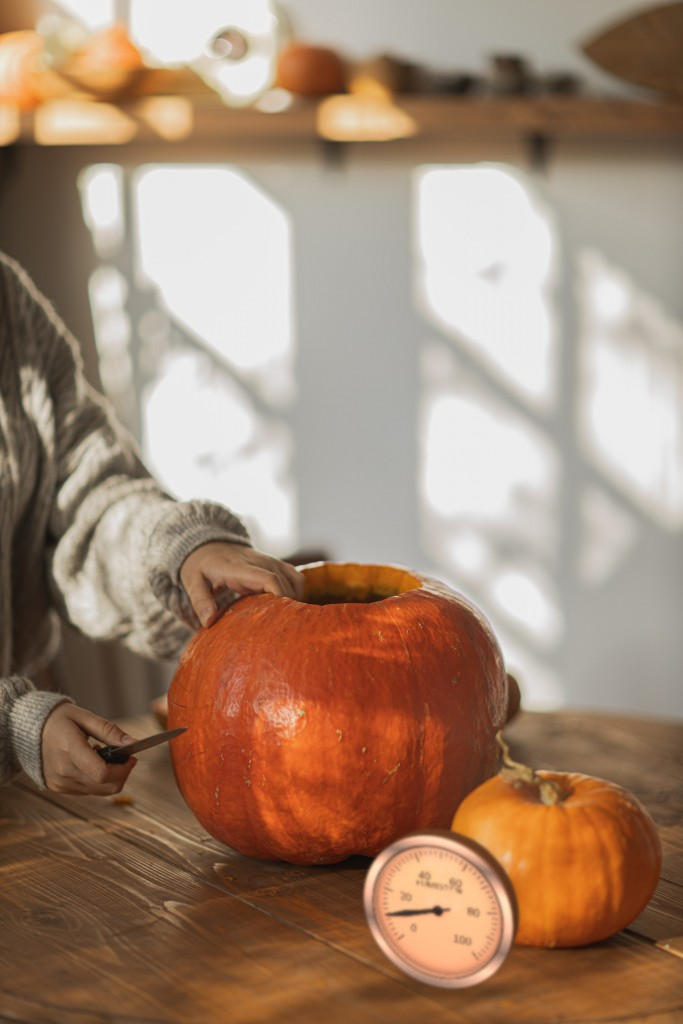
10 %
